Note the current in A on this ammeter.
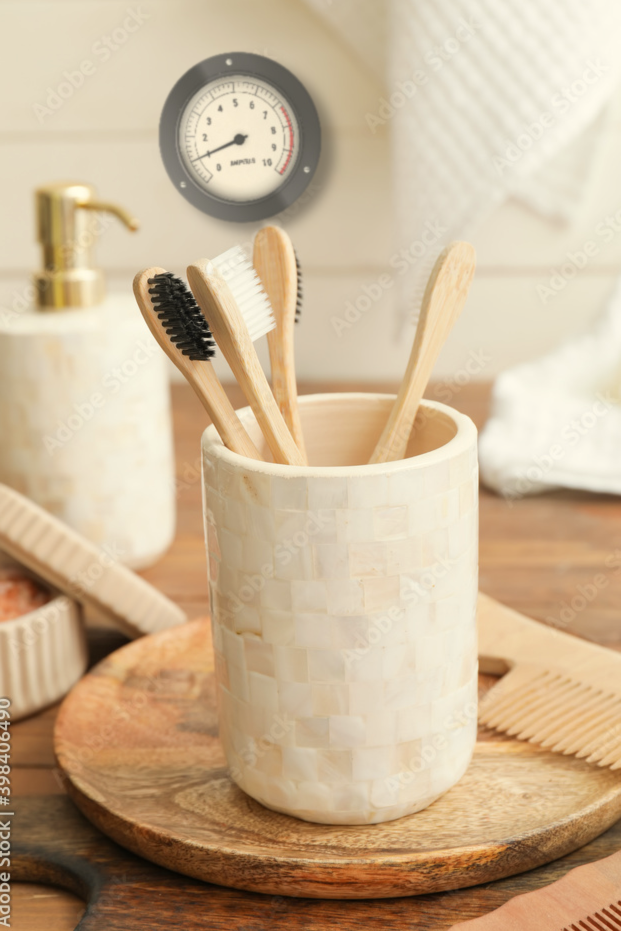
1 A
